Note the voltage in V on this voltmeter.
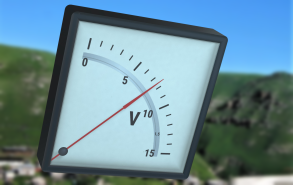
7.5 V
